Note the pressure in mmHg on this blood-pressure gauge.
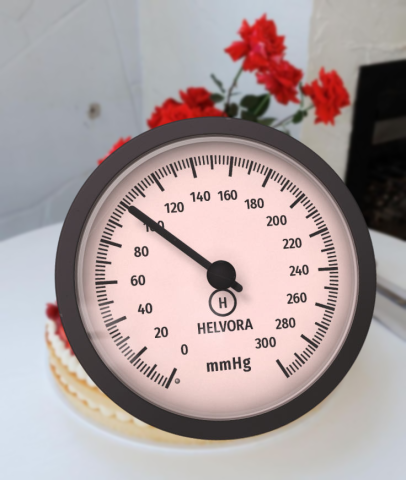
100 mmHg
